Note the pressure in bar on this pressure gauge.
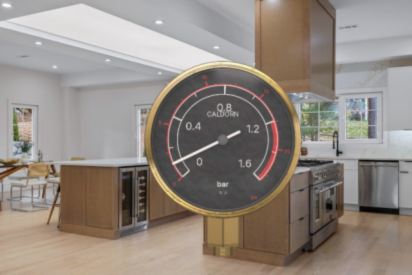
0.1 bar
